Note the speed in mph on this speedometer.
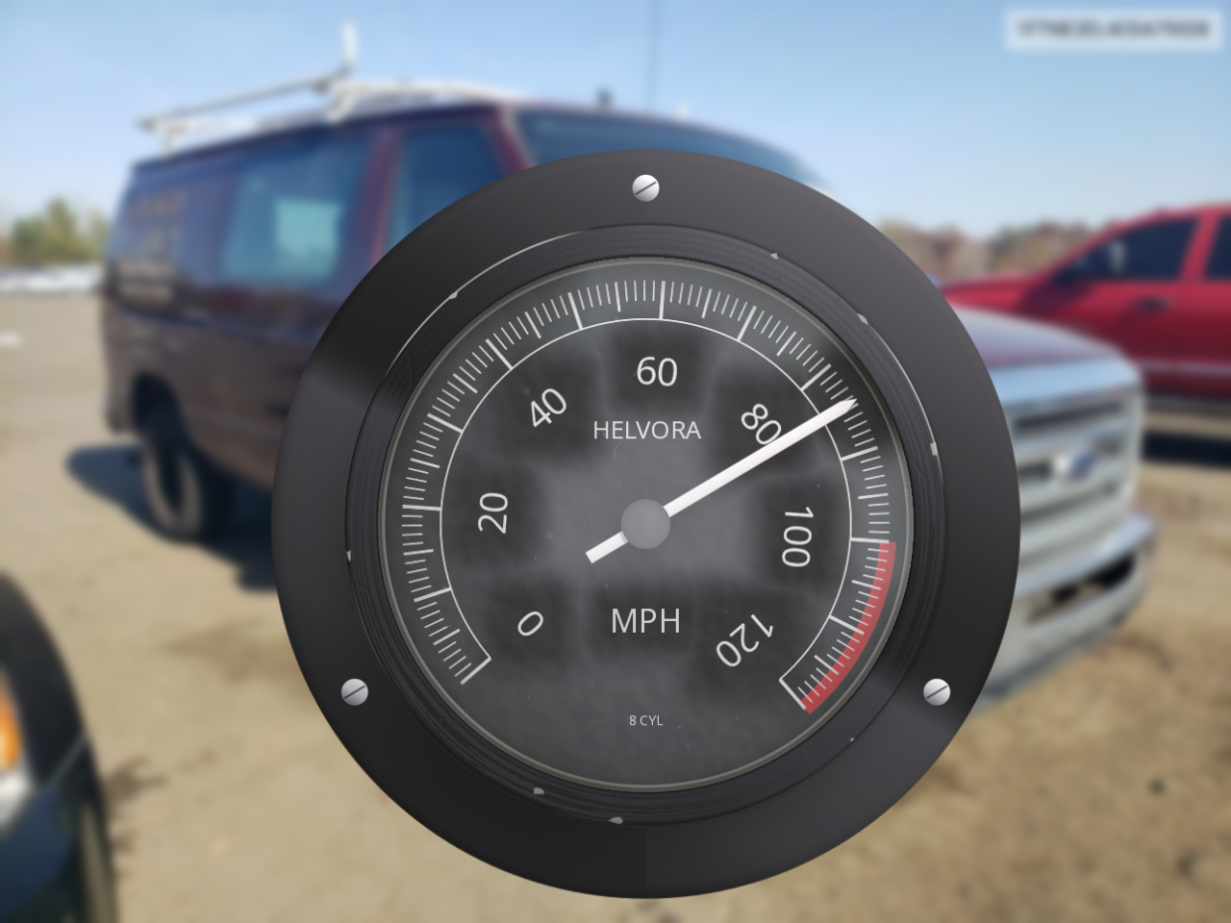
84.5 mph
